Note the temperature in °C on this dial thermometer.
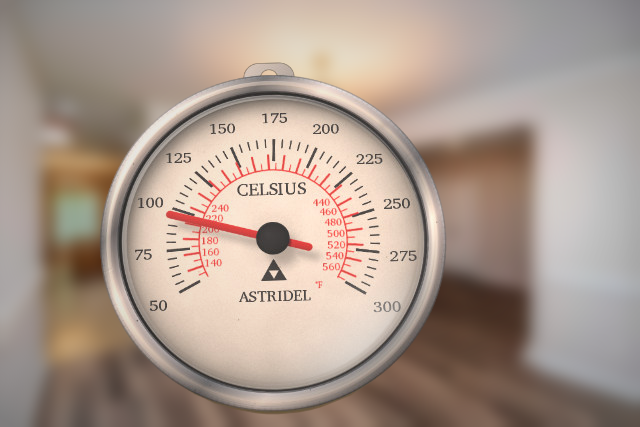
95 °C
